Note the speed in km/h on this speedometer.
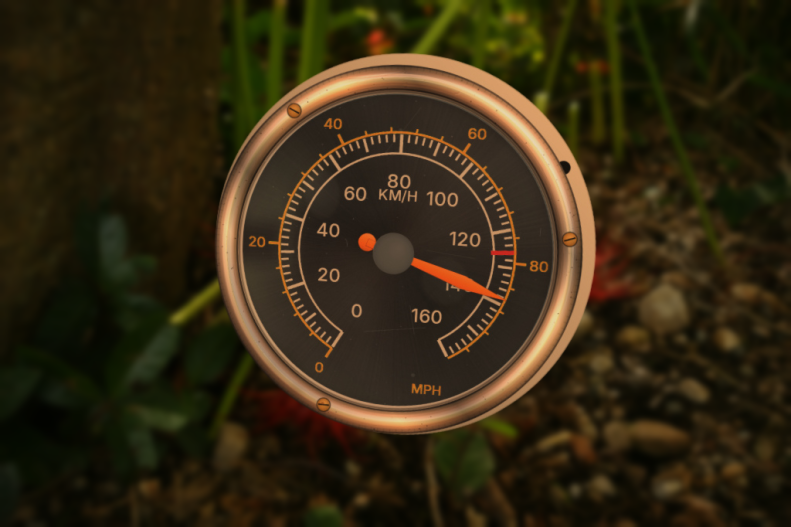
138 km/h
